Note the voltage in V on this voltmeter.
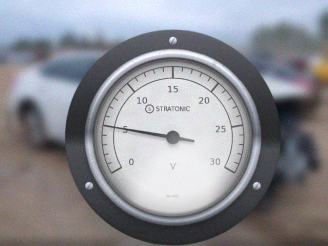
5 V
